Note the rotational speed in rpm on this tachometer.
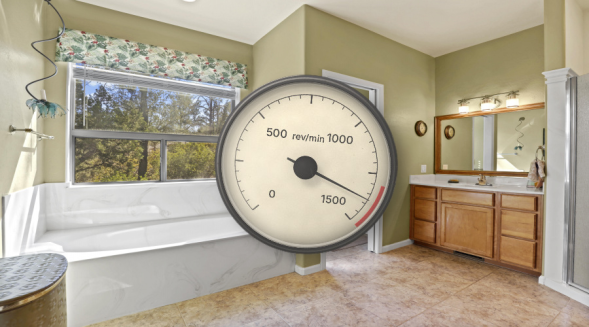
1375 rpm
